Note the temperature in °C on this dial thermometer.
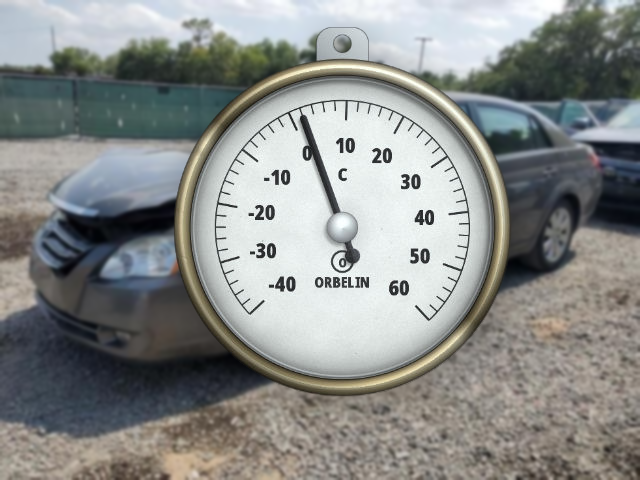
2 °C
